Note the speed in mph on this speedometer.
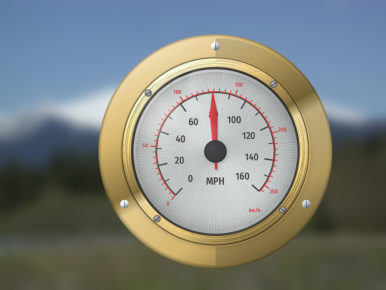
80 mph
